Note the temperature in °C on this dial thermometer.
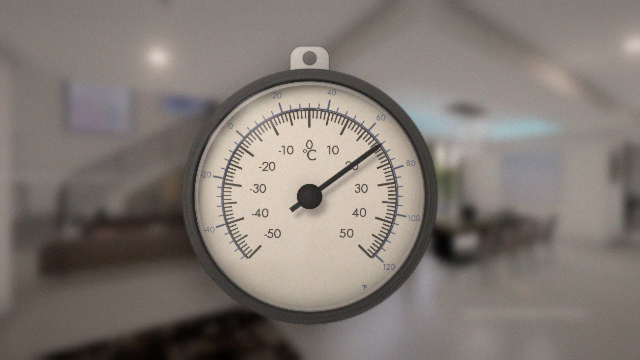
20 °C
